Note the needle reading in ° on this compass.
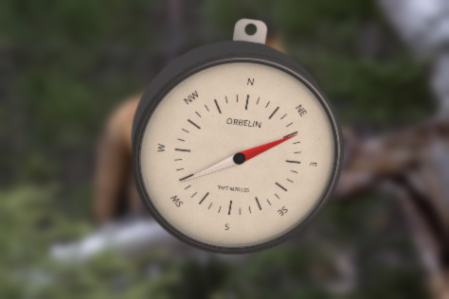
60 °
